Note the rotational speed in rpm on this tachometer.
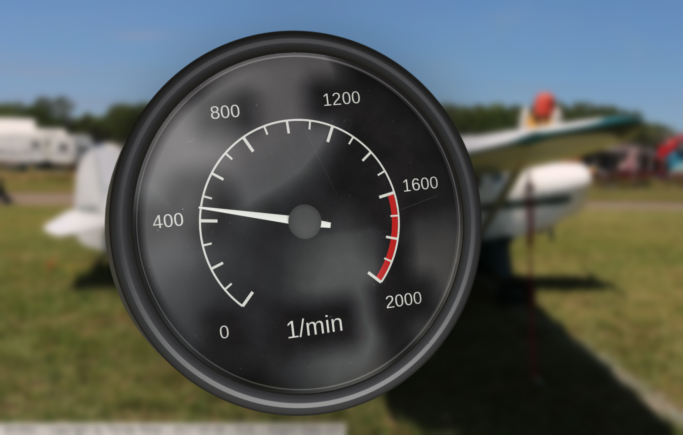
450 rpm
